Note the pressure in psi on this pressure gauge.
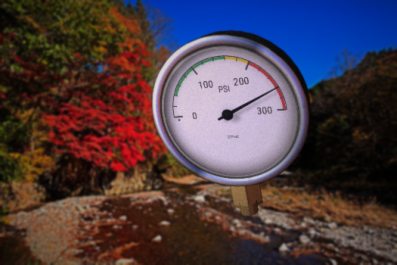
260 psi
